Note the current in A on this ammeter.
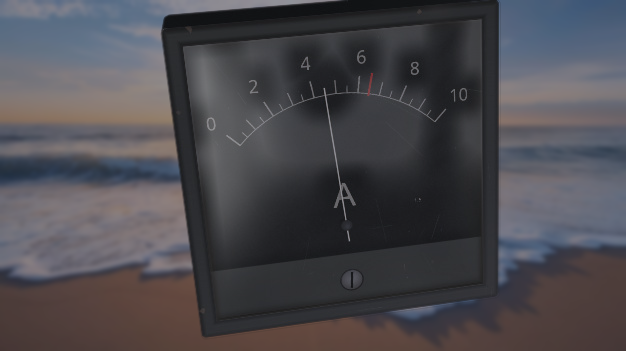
4.5 A
